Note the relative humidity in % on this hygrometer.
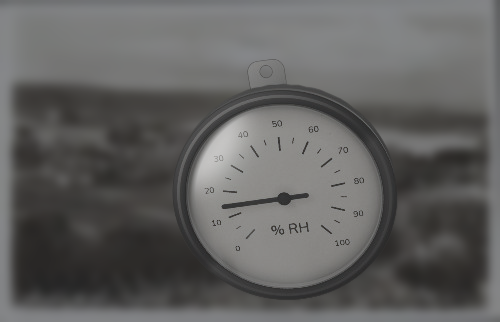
15 %
